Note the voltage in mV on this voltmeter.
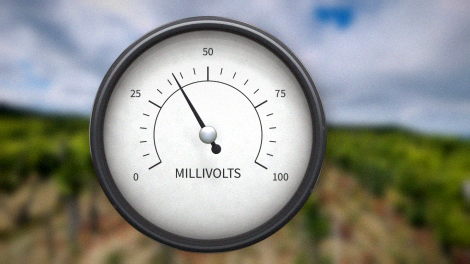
37.5 mV
